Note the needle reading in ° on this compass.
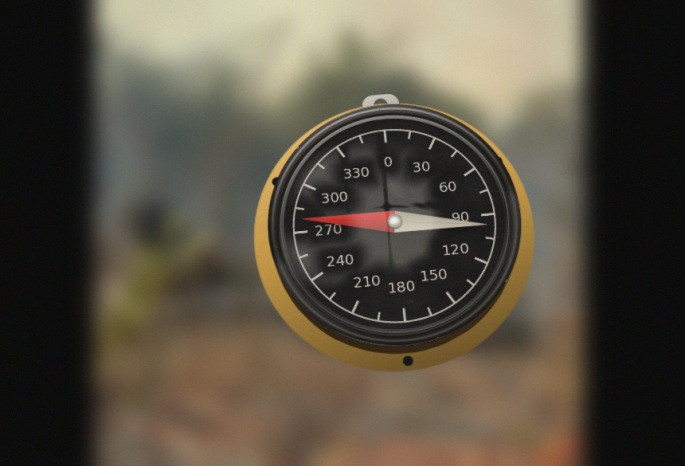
277.5 °
